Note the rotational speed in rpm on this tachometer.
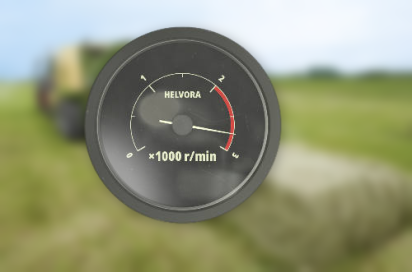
2750 rpm
